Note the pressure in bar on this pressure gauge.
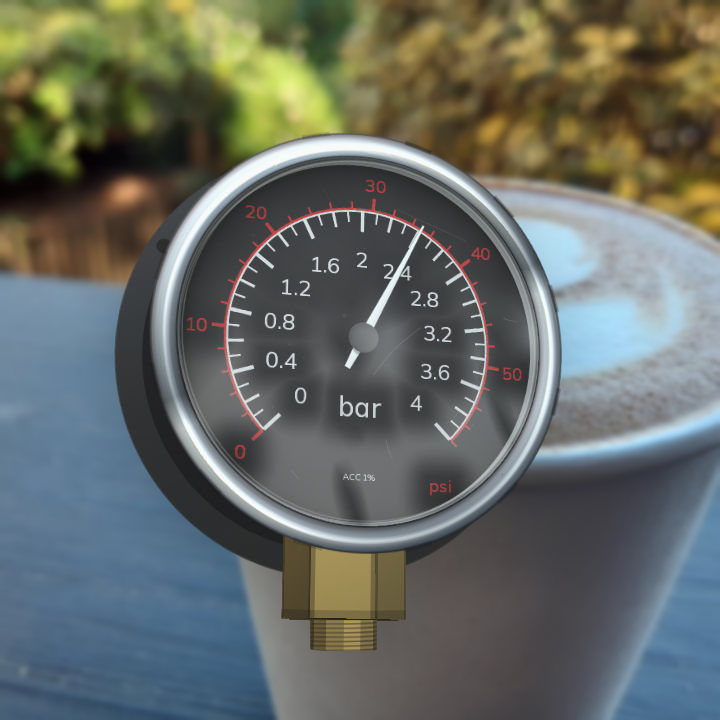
2.4 bar
